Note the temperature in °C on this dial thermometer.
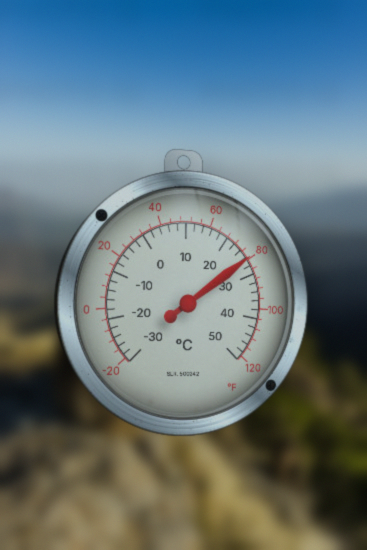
26 °C
